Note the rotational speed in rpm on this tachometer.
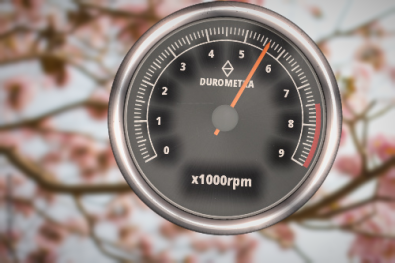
5600 rpm
